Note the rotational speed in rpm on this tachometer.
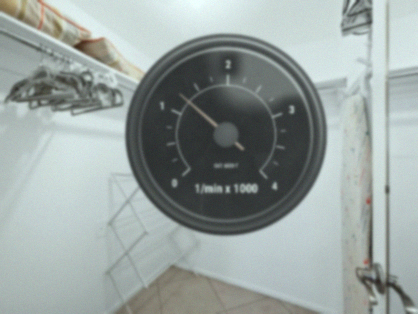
1250 rpm
